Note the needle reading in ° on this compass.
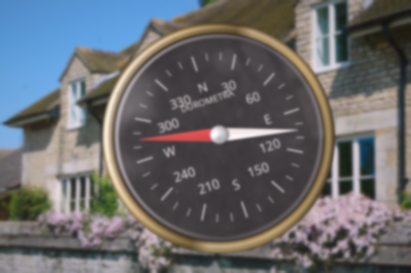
285 °
